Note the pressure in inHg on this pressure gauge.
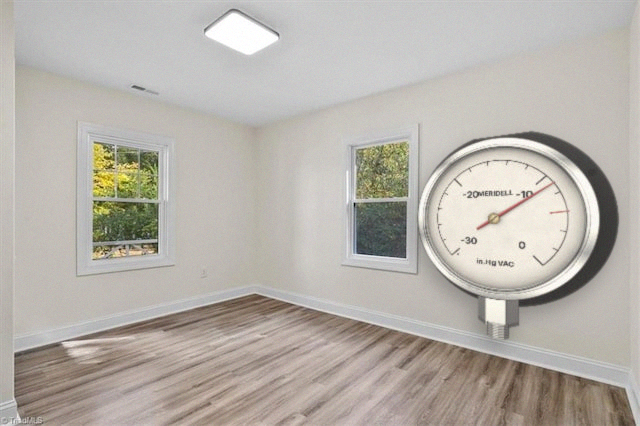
-9 inHg
